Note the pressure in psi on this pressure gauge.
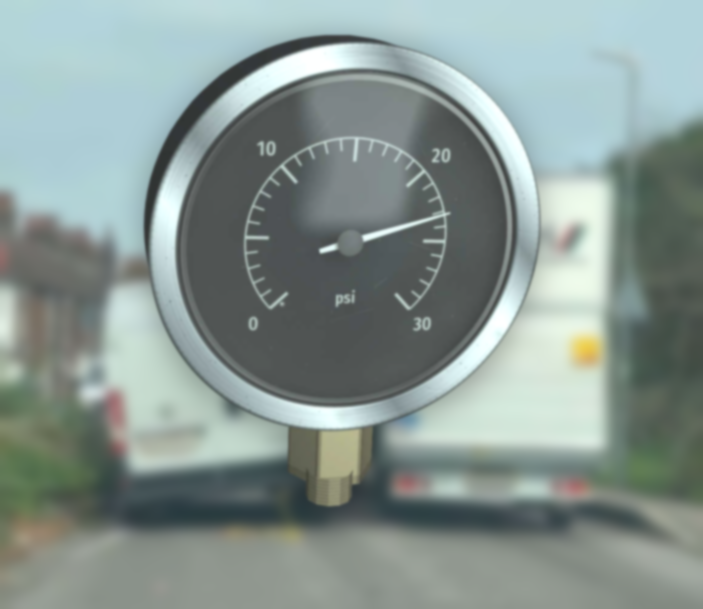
23 psi
